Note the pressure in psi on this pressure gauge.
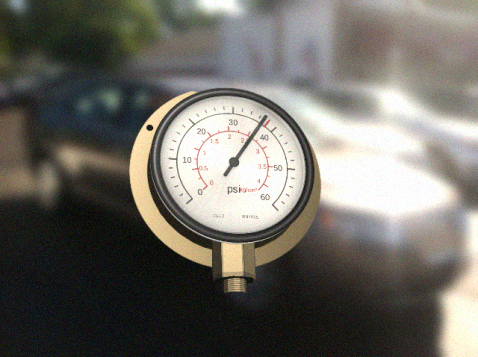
37 psi
